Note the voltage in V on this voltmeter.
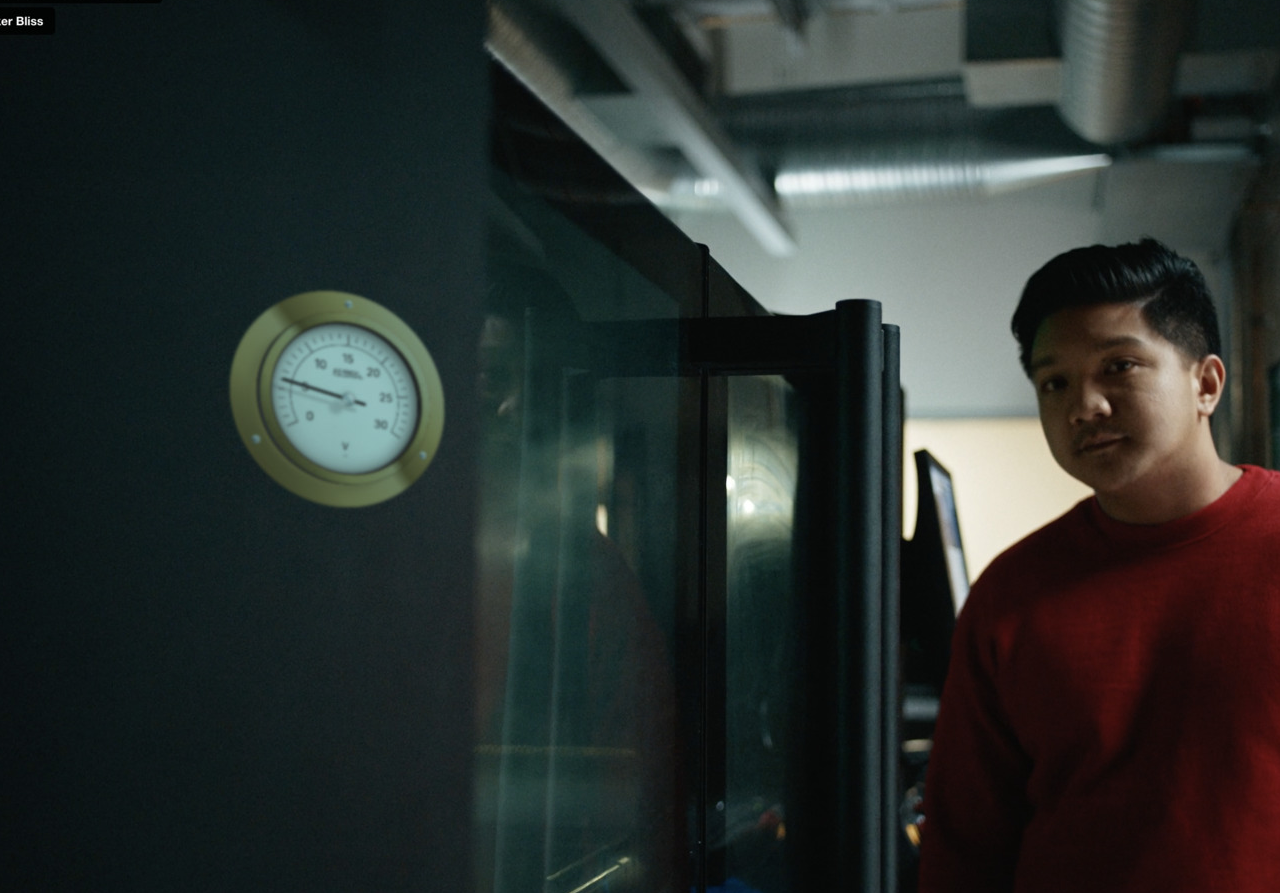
5 V
